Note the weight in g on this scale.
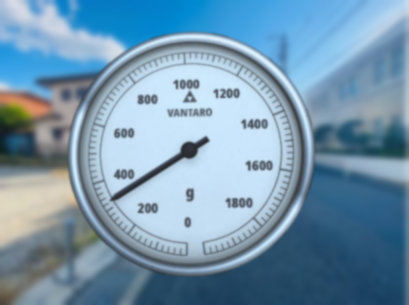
320 g
